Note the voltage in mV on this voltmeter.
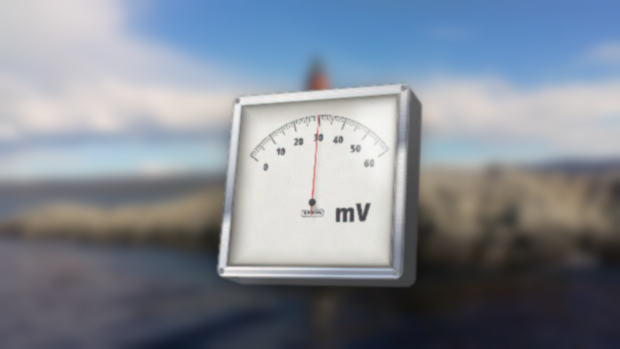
30 mV
